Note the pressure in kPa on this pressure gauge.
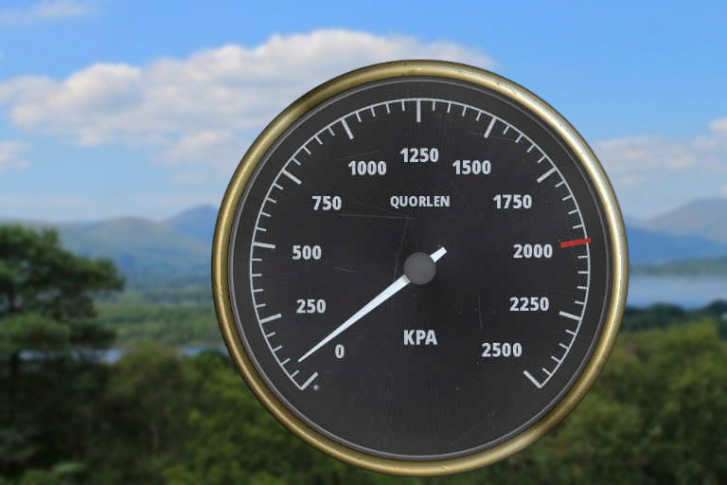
75 kPa
